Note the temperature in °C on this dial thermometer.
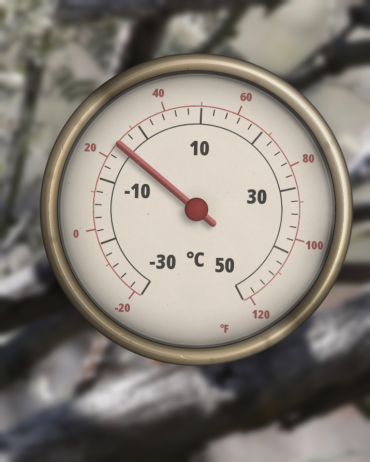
-4 °C
